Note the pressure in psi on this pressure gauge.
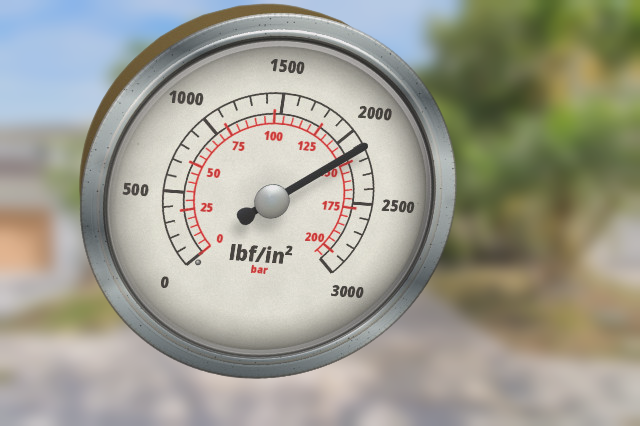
2100 psi
